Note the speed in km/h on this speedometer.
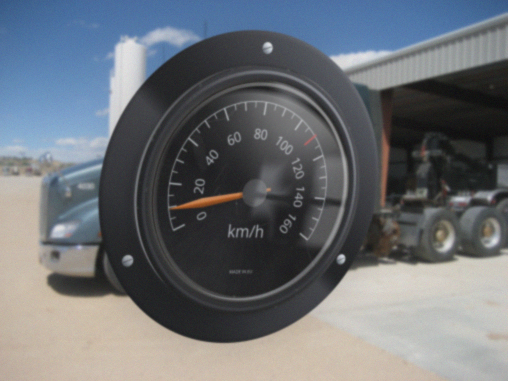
10 km/h
